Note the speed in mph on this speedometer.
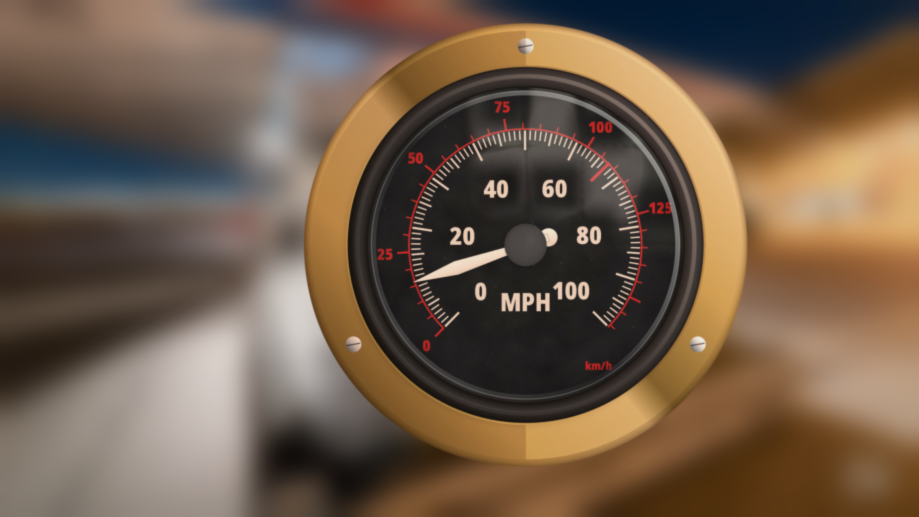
10 mph
